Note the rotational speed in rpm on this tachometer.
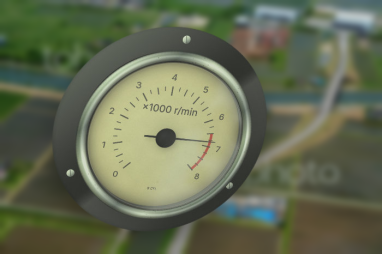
6750 rpm
